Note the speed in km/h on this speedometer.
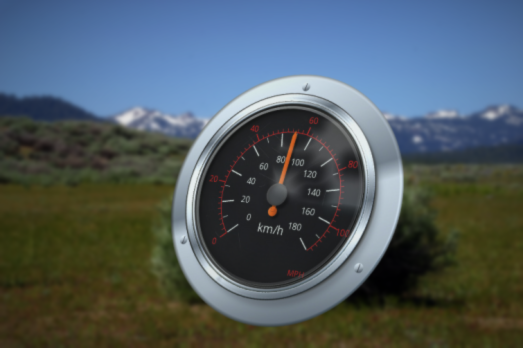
90 km/h
